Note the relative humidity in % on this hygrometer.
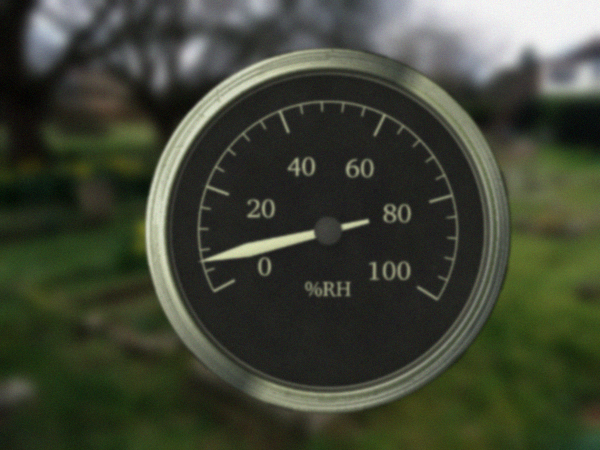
6 %
